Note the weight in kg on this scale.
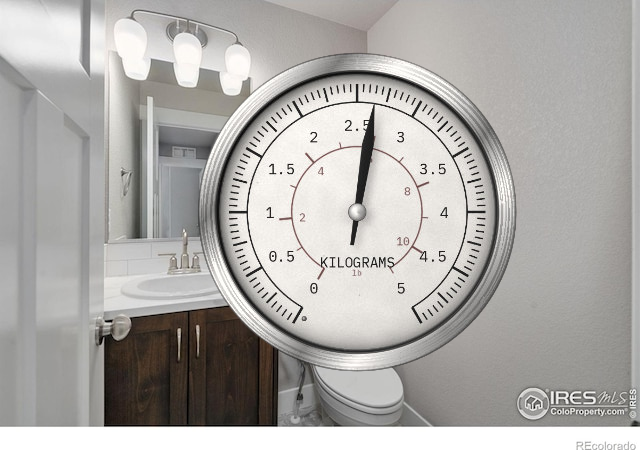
2.65 kg
